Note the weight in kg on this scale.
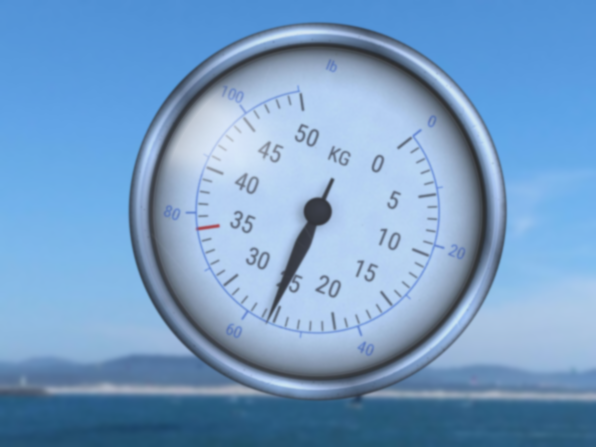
25.5 kg
